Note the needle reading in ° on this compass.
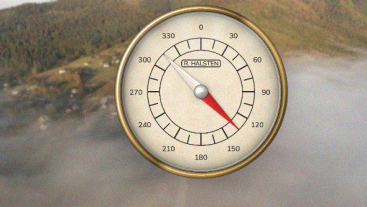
135 °
